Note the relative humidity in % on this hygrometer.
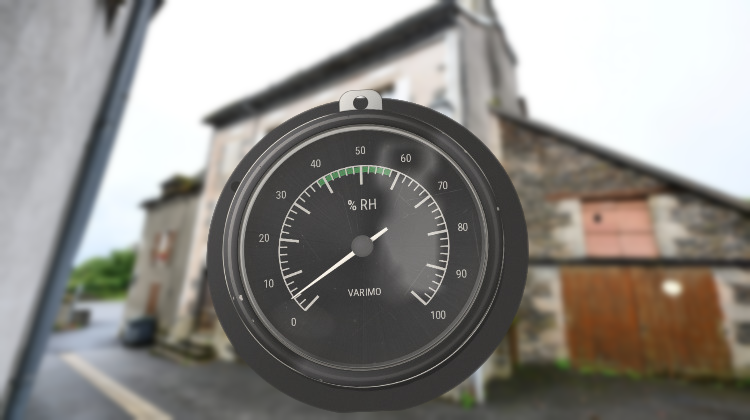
4 %
